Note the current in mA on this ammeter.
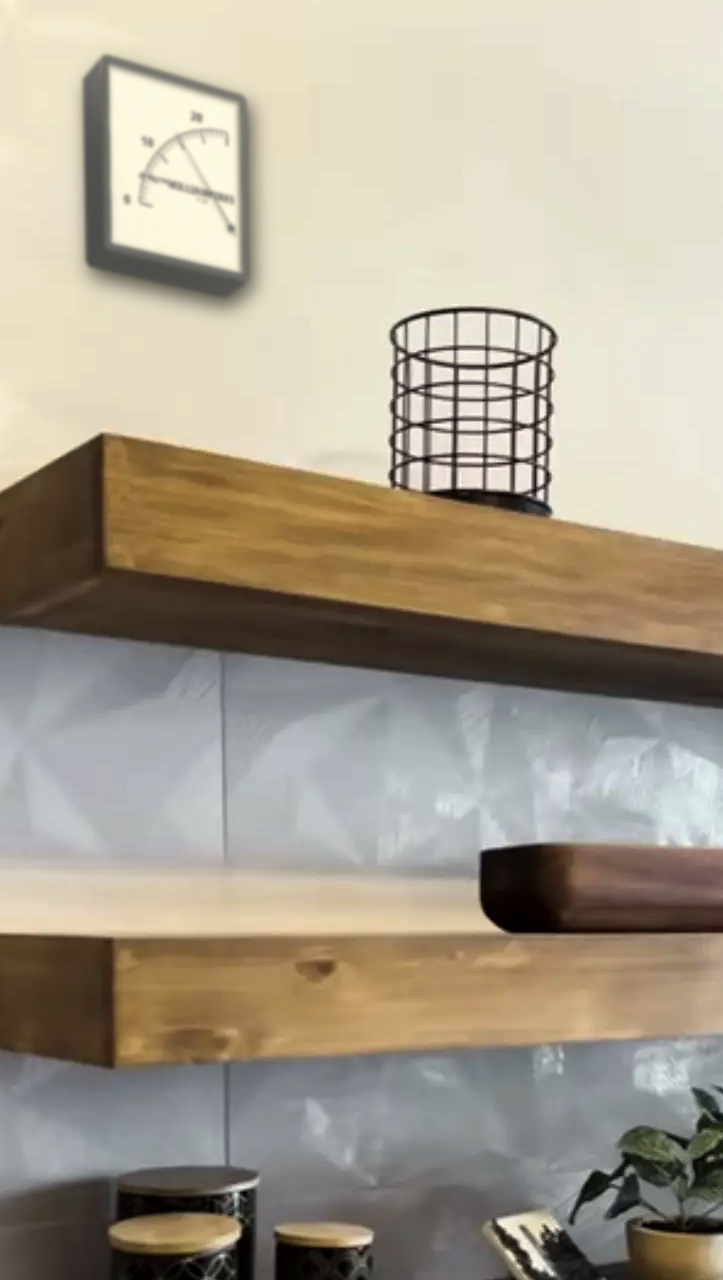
15 mA
